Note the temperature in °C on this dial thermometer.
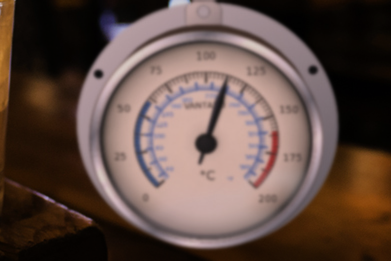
112.5 °C
